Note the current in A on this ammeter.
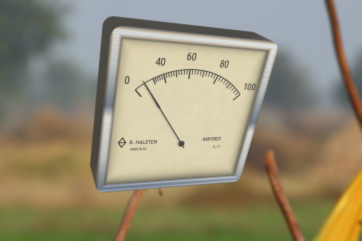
20 A
